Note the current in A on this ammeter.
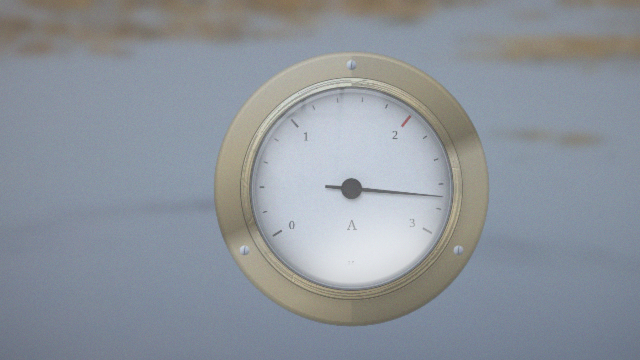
2.7 A
